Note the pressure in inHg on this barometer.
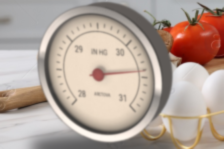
30.4 inHg
